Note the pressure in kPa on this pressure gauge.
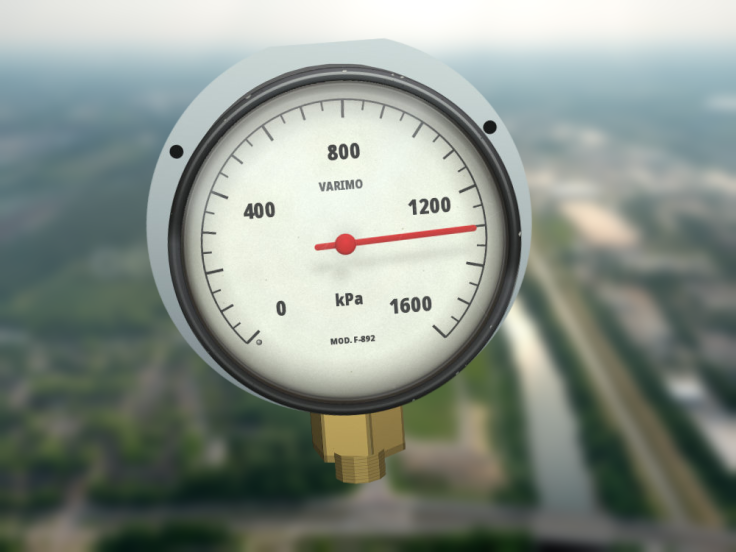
1300 kPa
